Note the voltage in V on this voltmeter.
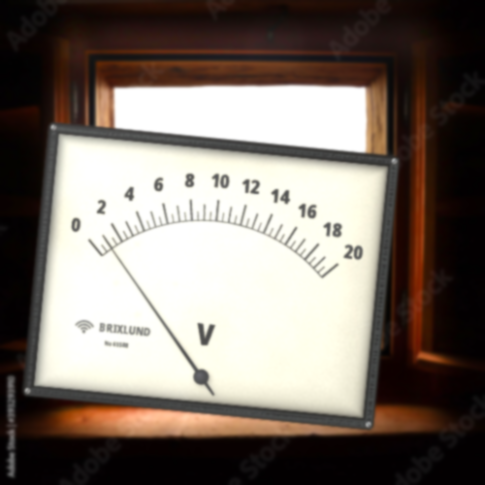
1 V
